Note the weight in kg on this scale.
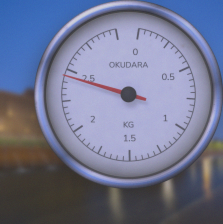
2.45 kg
